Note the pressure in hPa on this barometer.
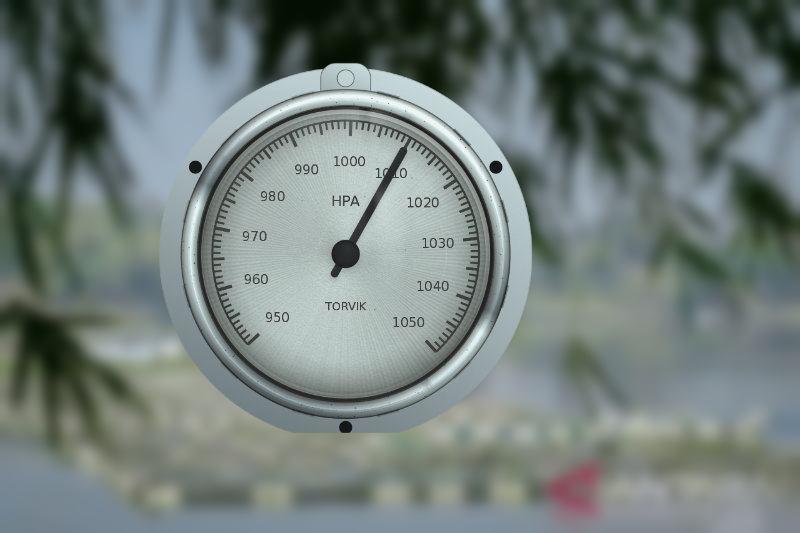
1010 hPa
